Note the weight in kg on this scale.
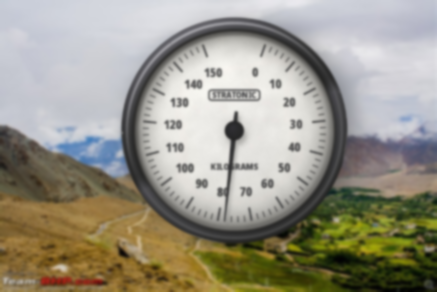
78 kg
